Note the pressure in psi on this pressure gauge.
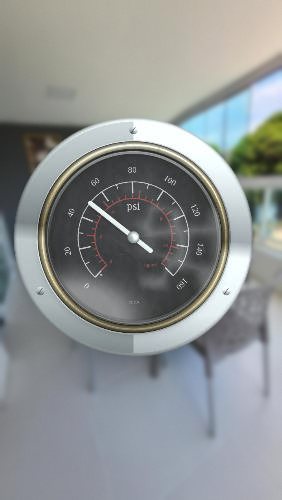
50 psi
